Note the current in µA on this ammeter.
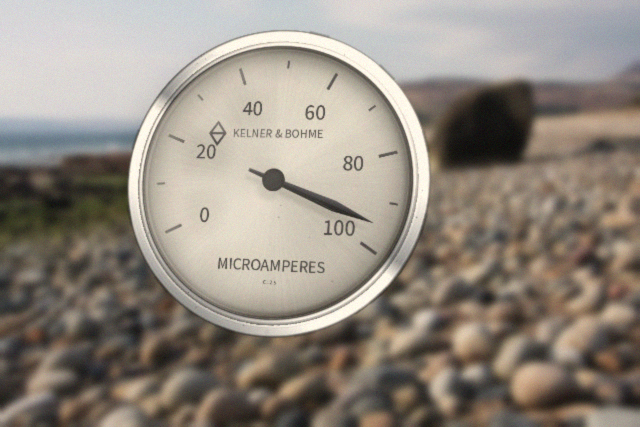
95 µA
